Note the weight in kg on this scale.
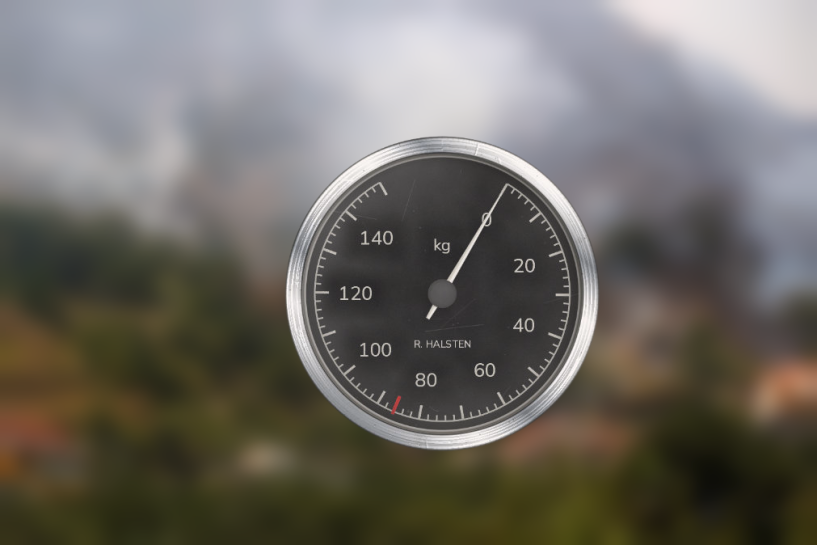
0 kg
